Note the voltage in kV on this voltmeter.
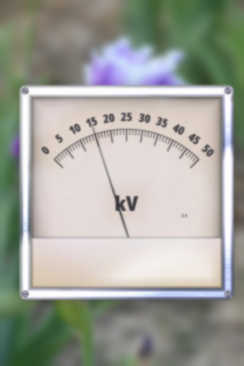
15 kV
